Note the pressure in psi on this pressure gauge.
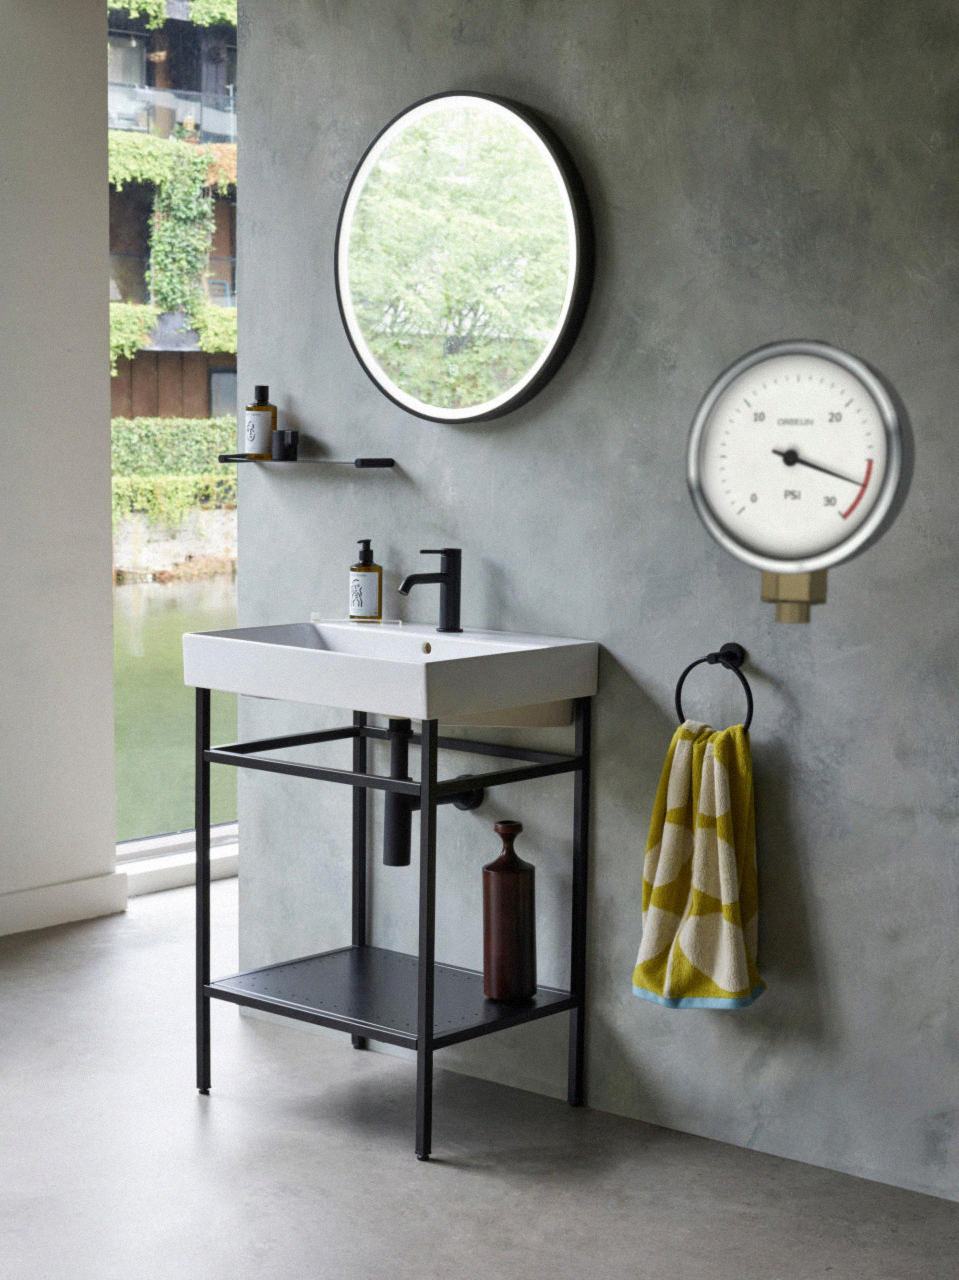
27 psi
